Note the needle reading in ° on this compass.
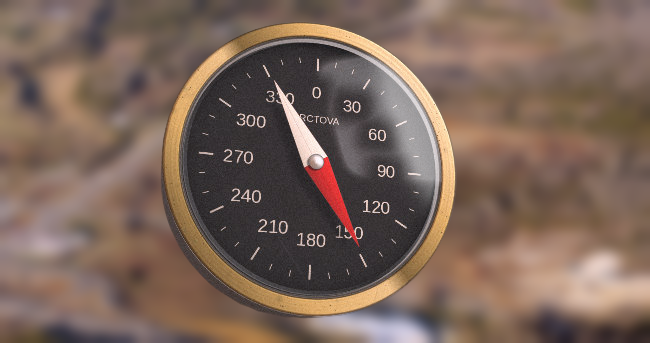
150 °
